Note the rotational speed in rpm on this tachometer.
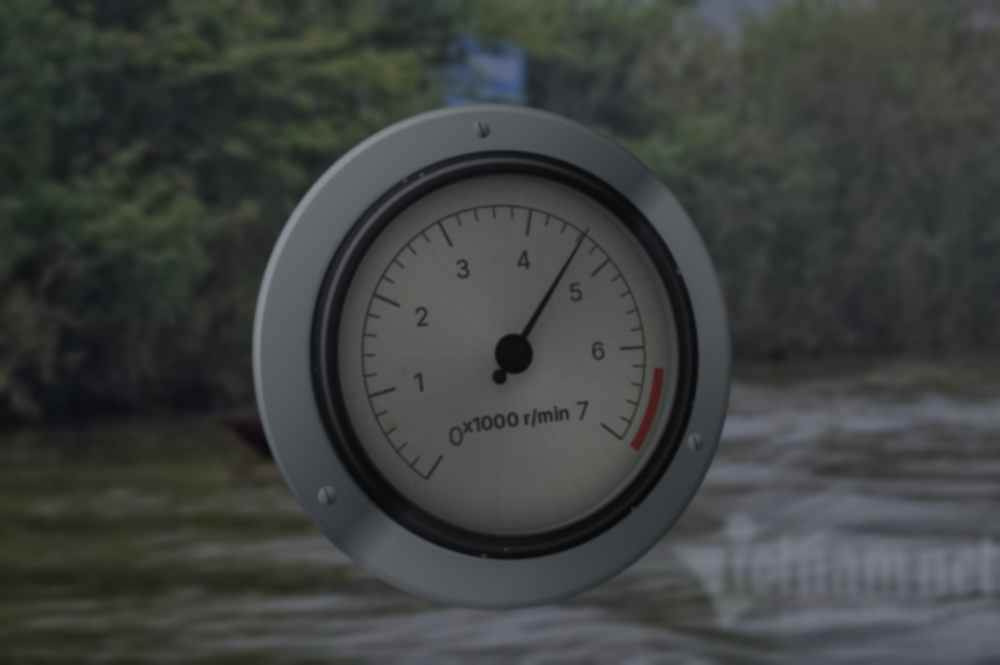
4600 rpm
